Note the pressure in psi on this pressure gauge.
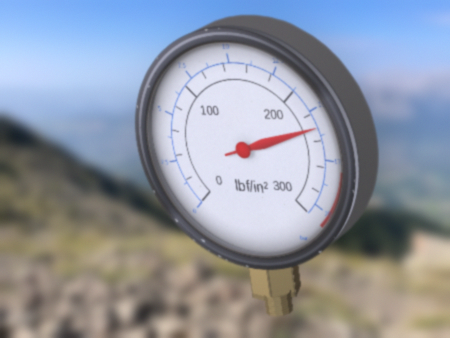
230 psi
